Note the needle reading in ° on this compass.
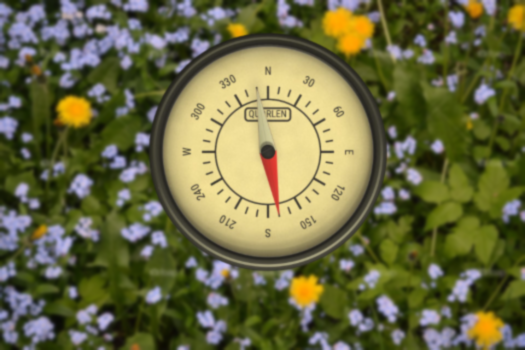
170 °
